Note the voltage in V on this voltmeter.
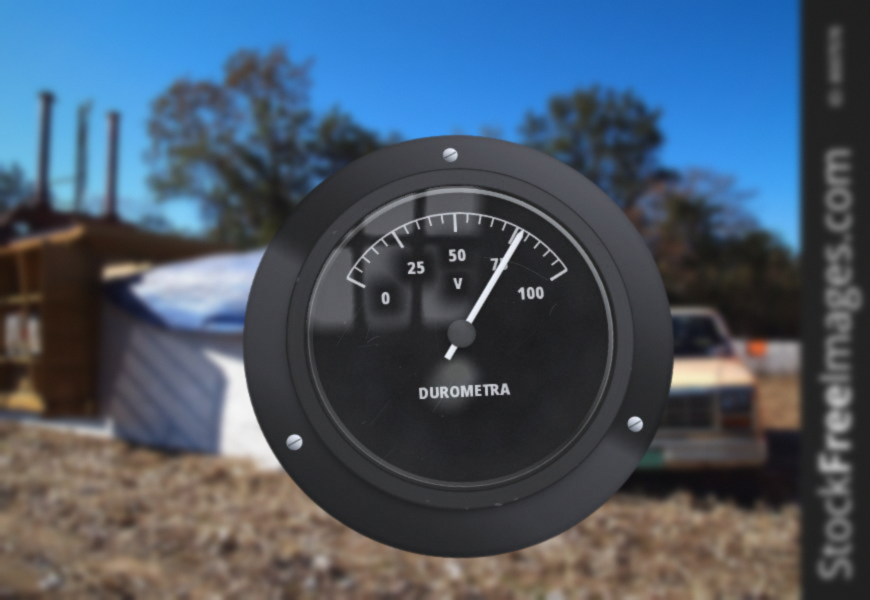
77.5 V
